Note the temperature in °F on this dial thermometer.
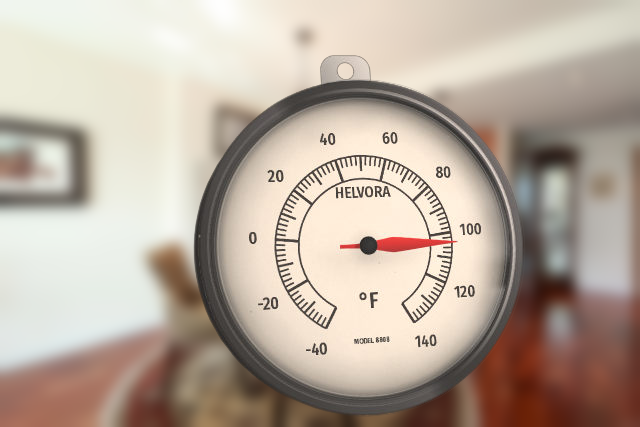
104 °F
